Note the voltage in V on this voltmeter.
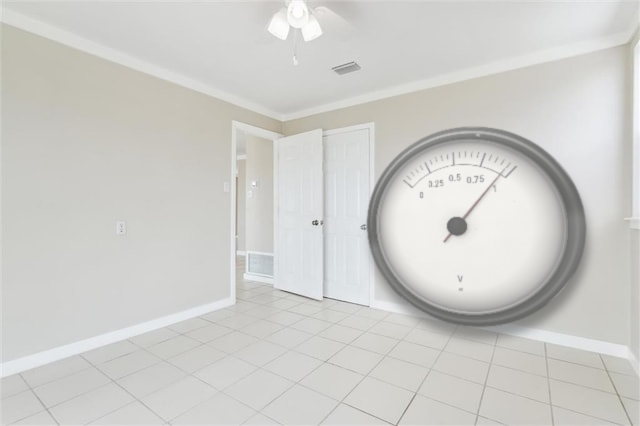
0.95 V
